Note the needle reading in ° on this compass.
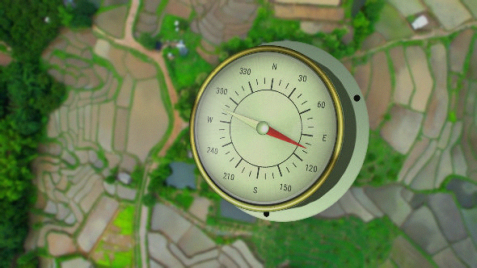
105 °
